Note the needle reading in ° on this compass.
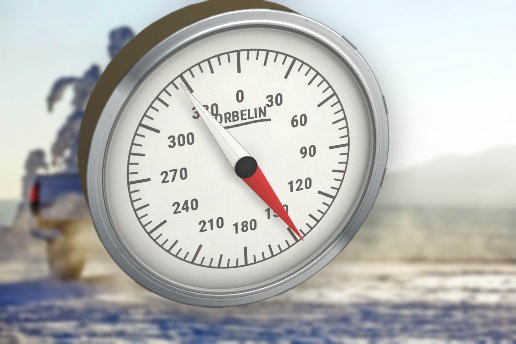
147.5 °
